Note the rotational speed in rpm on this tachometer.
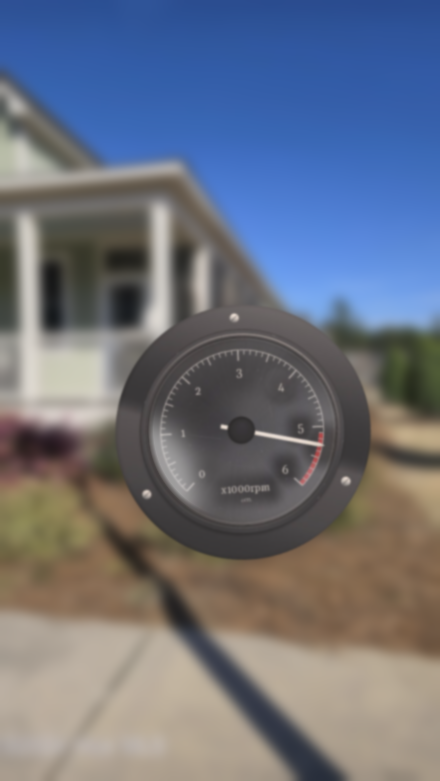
5300 rpm
